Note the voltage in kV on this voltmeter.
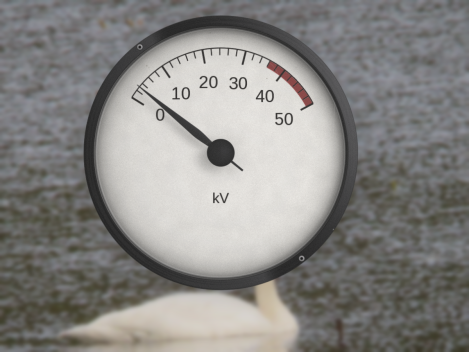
3 kV
